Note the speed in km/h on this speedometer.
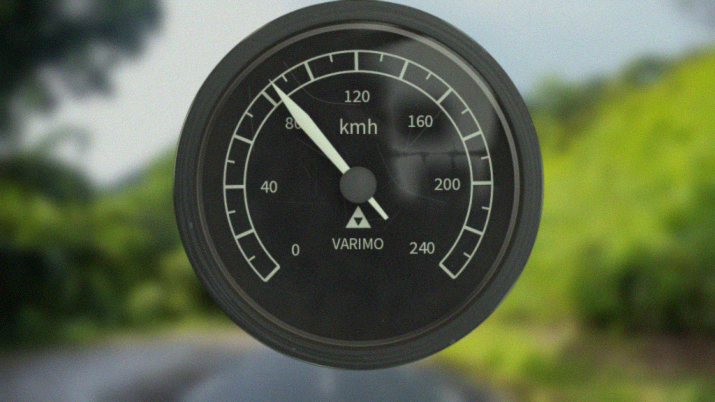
85 km/h
